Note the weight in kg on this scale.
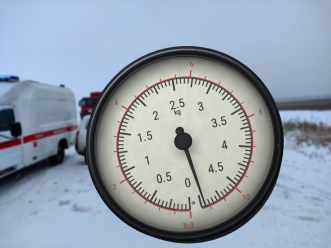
4.95 kg
